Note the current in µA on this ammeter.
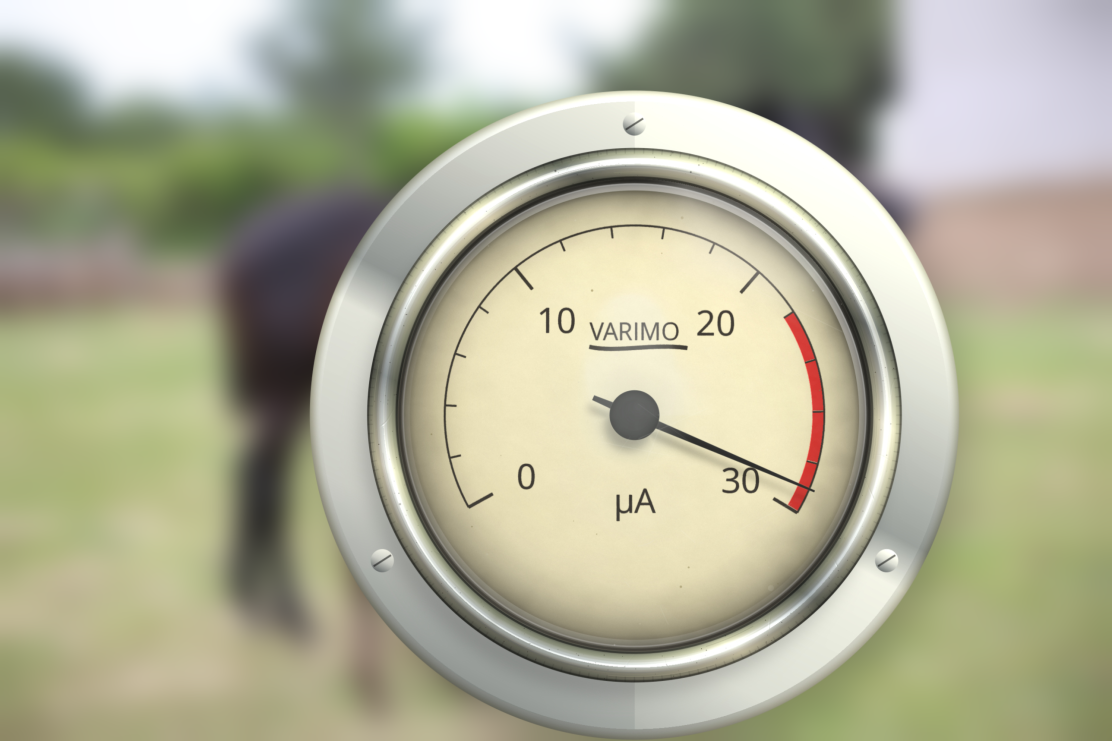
29 µA
